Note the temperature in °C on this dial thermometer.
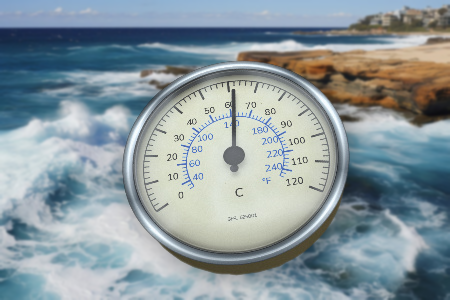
62 °C
